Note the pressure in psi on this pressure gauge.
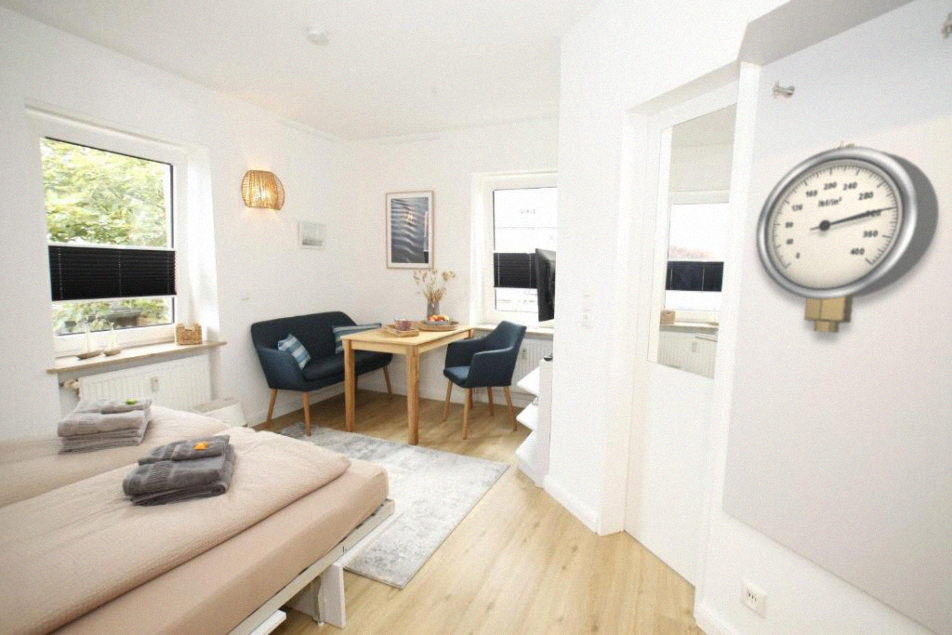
320 psi
